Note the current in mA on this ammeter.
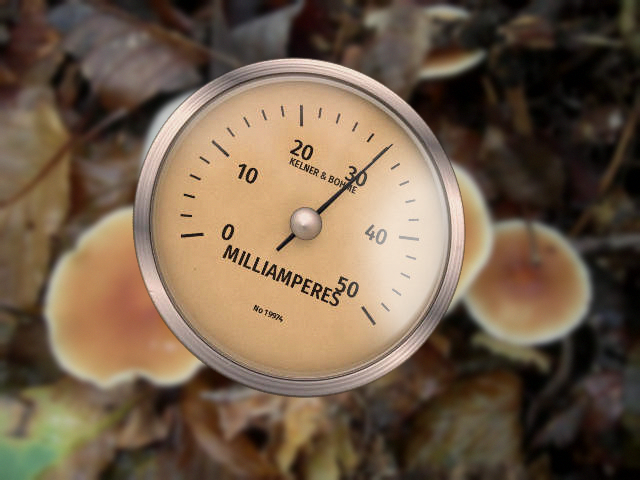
30 mA
